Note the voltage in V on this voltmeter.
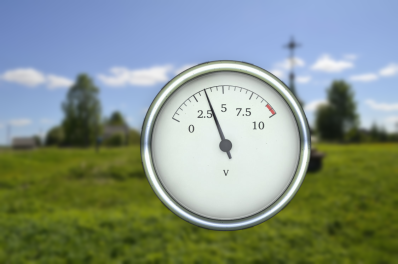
3.5 V
